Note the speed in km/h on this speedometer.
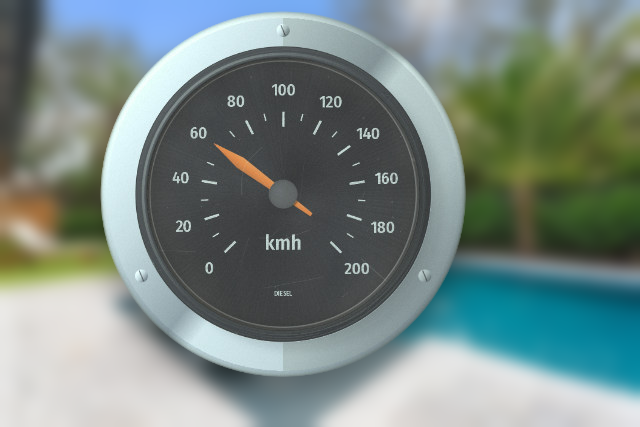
60 km/h
